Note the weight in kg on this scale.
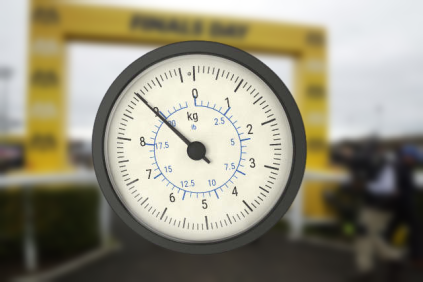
9 kg
